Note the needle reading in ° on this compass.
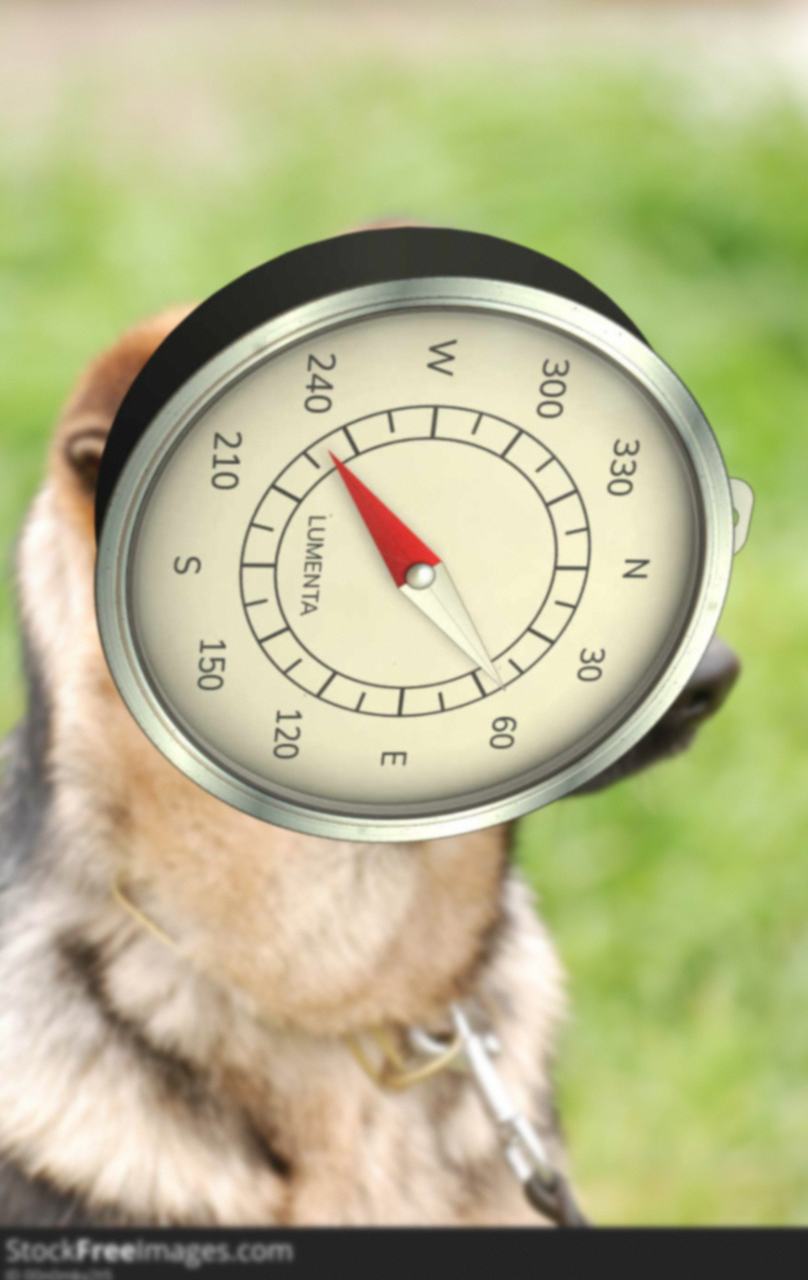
232.5 °
